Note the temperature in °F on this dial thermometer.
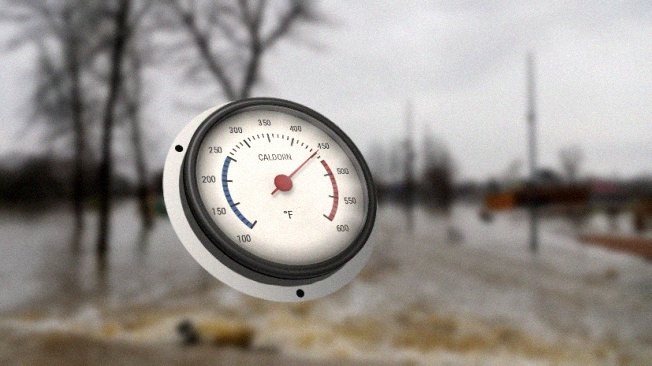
450 °F
